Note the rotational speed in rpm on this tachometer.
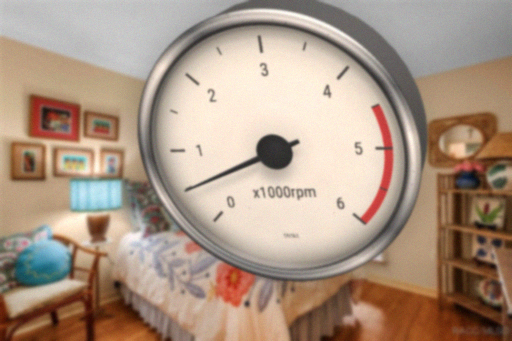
500 rpm
